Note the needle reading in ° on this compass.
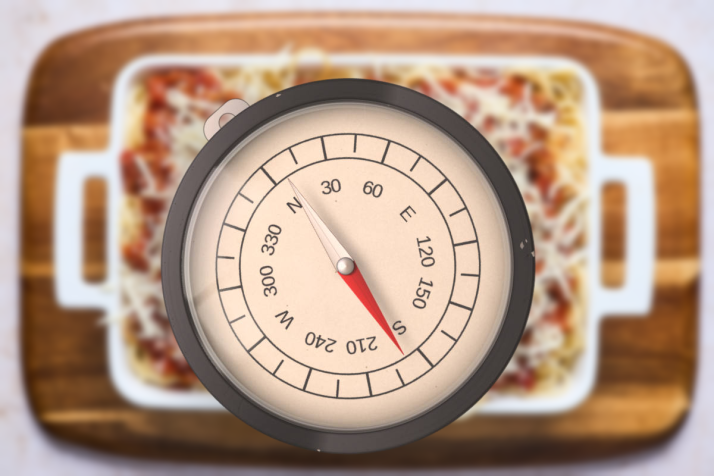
187.5 °
